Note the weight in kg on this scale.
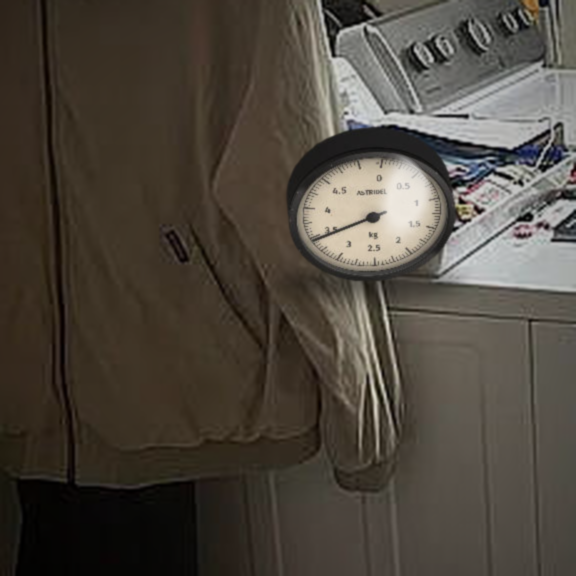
3.5 kg
